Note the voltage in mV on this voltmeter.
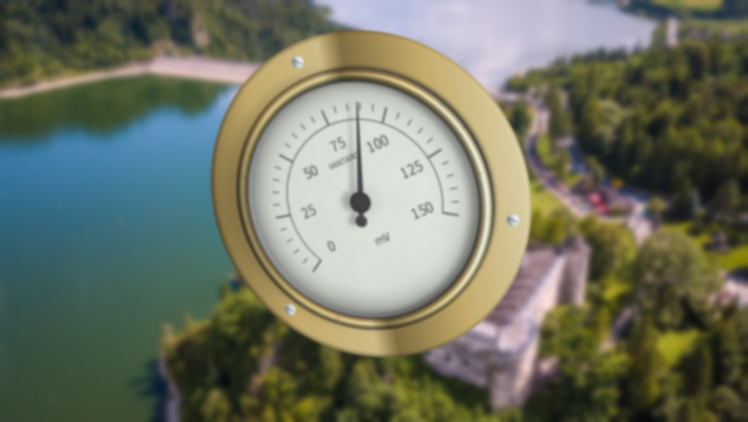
90 mV
